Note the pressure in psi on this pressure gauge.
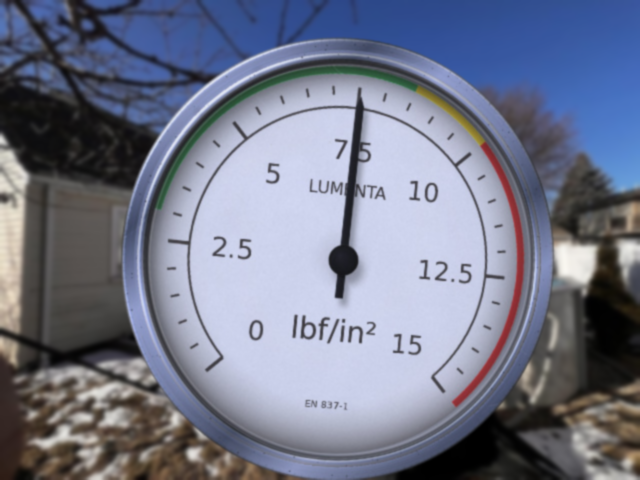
7.5 psi
